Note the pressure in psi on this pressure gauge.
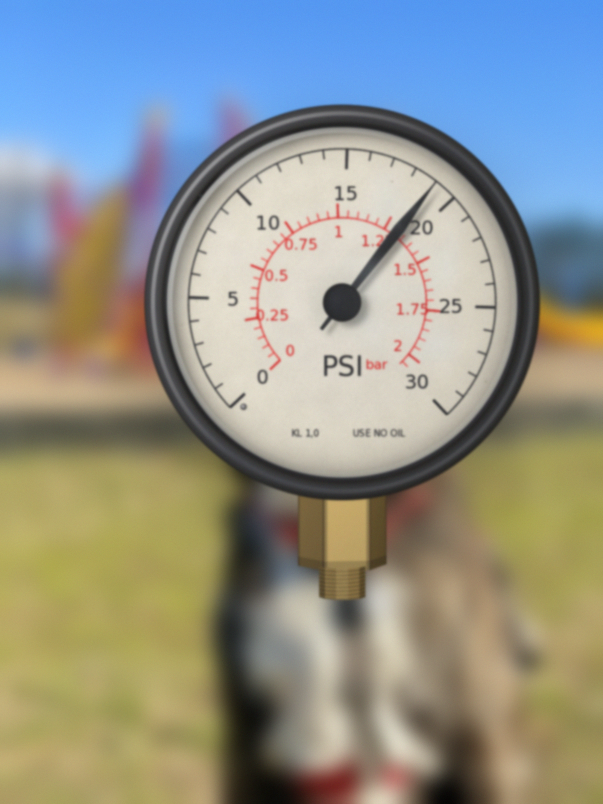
19 psi
